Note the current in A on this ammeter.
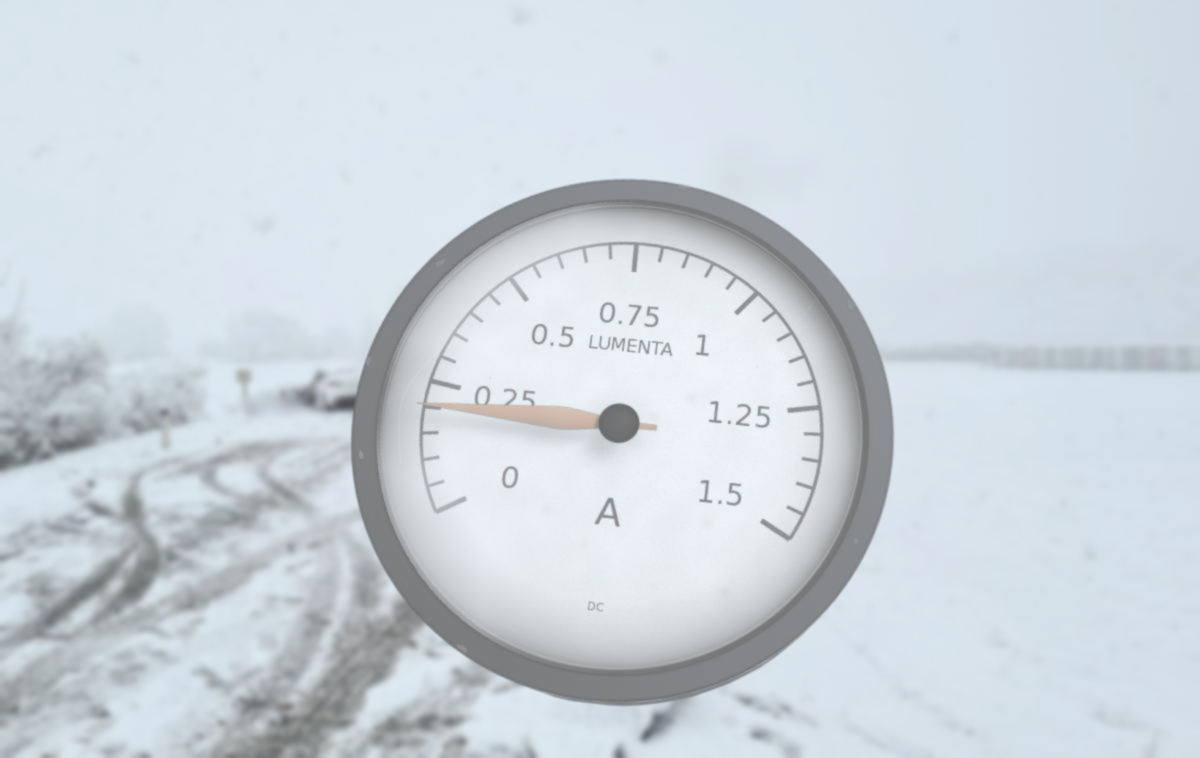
0.2 A
